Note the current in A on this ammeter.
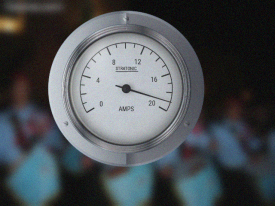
19 A
